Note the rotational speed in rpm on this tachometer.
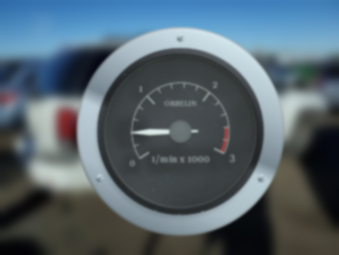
400 rpm
